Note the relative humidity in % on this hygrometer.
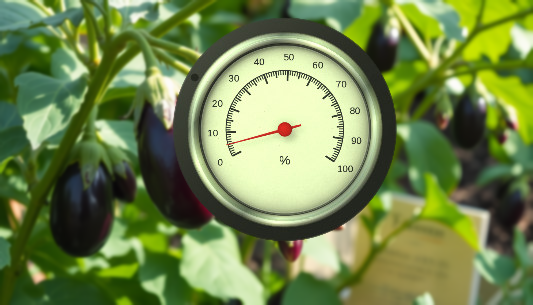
5 %
